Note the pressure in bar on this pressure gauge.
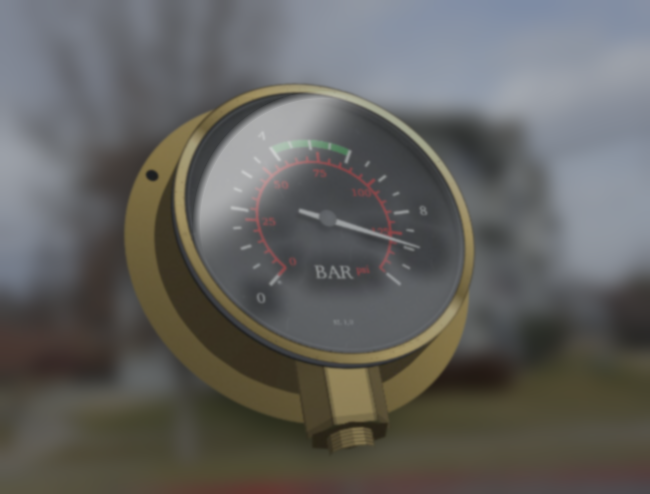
9 bar
